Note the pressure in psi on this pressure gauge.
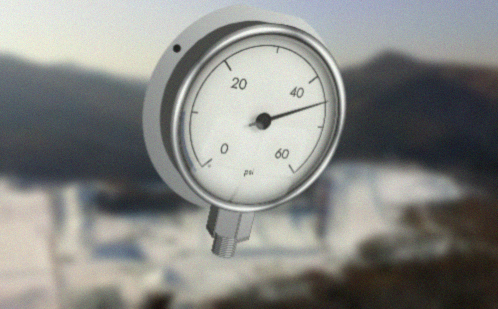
45 psi
